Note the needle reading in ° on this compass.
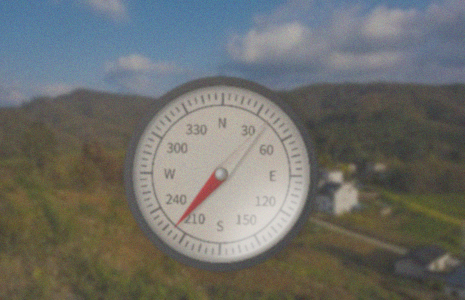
220 °
